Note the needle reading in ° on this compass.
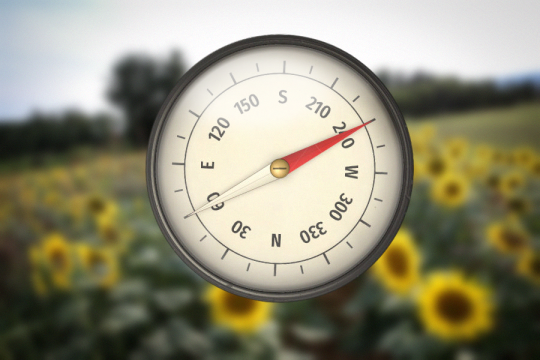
240 °
